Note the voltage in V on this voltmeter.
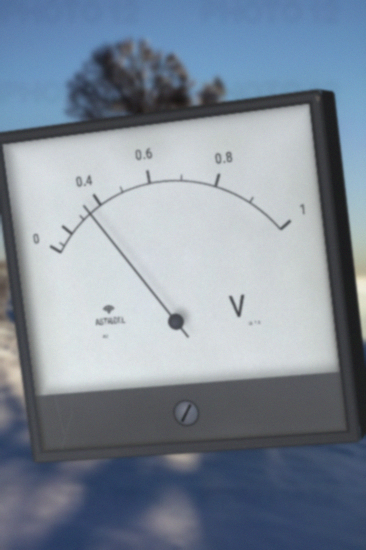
0.35 V
